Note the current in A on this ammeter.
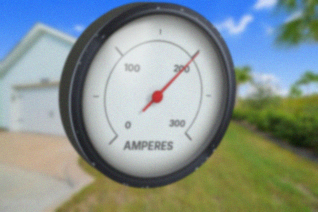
200 A
